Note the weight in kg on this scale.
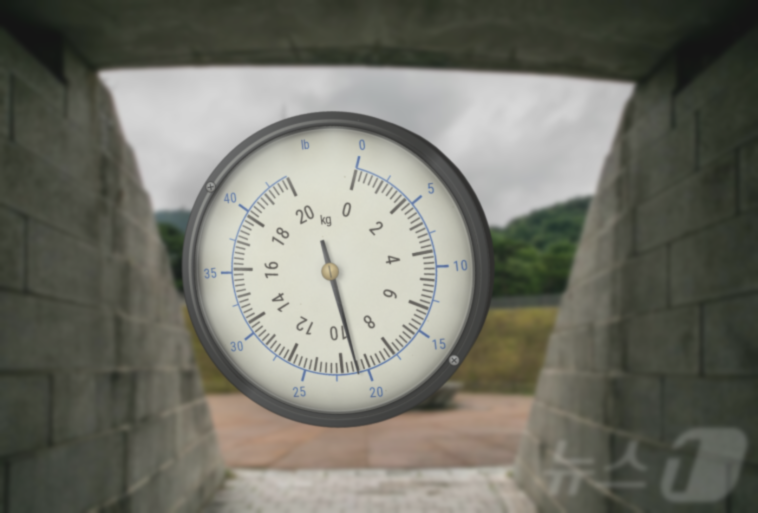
9.4 kg
